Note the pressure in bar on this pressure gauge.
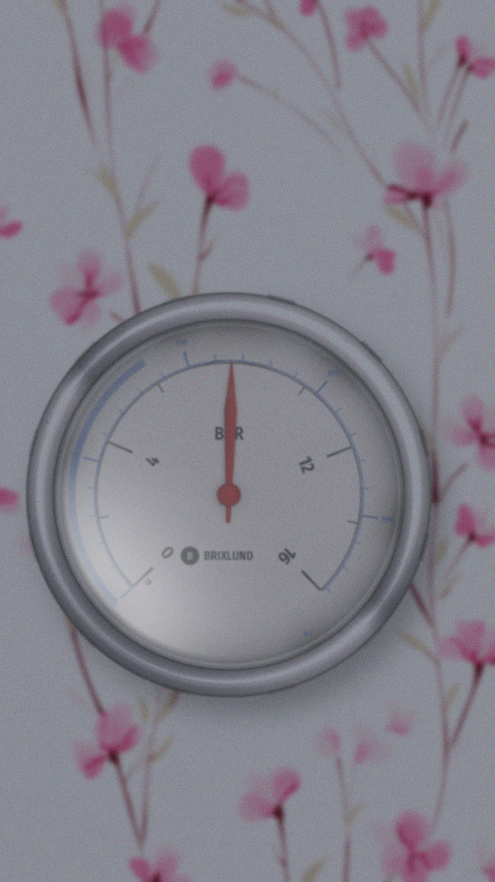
8 bar
